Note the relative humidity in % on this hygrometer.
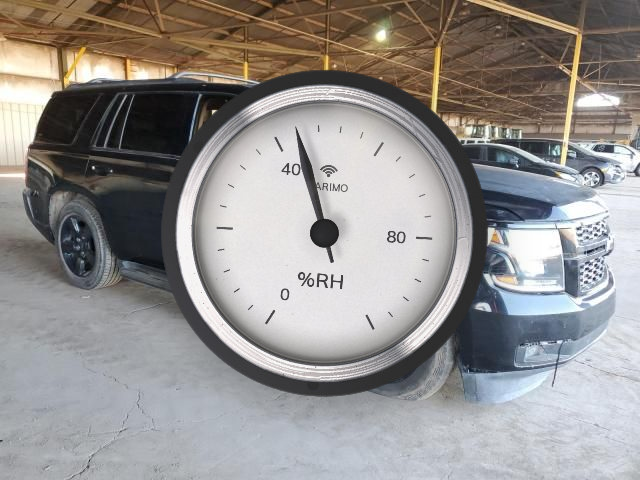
44 %
